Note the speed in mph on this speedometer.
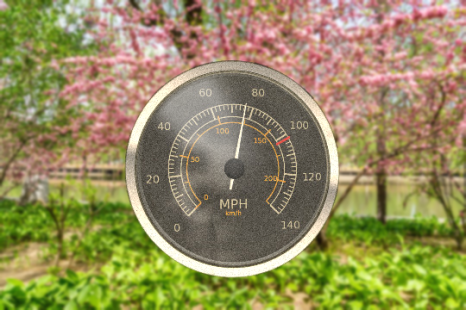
76 mph
